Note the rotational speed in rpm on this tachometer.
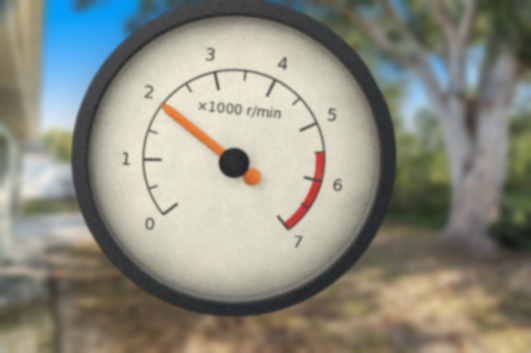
2000 rpm
